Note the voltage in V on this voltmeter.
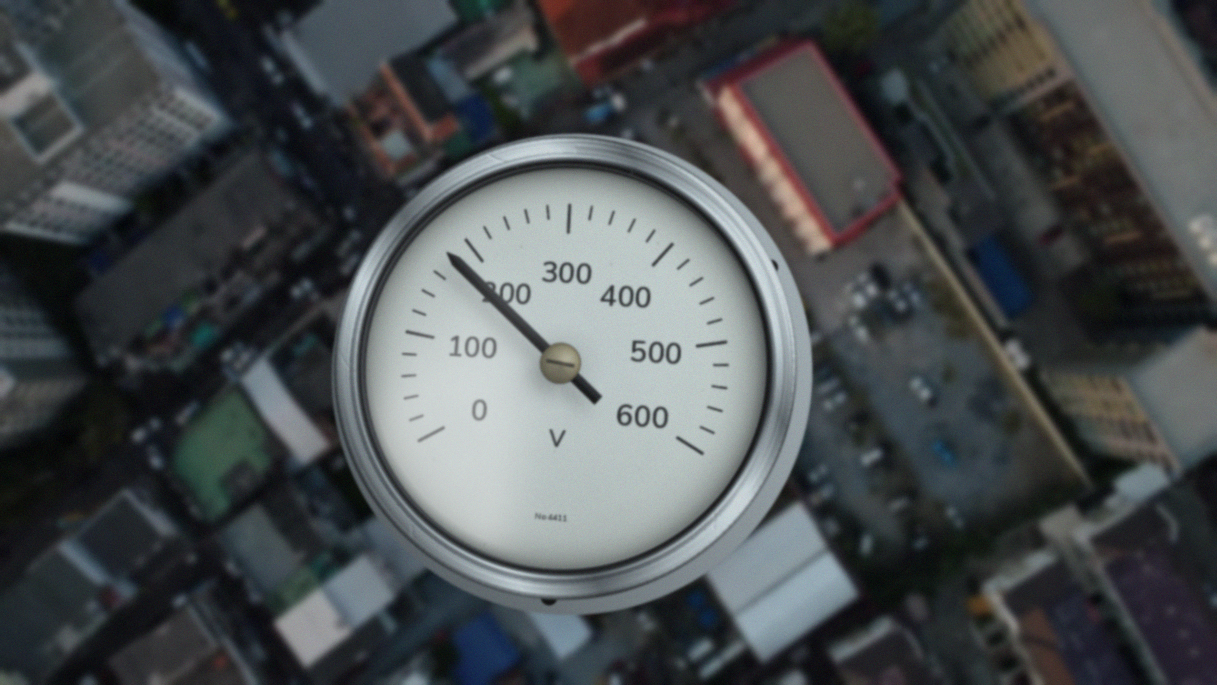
180 V
